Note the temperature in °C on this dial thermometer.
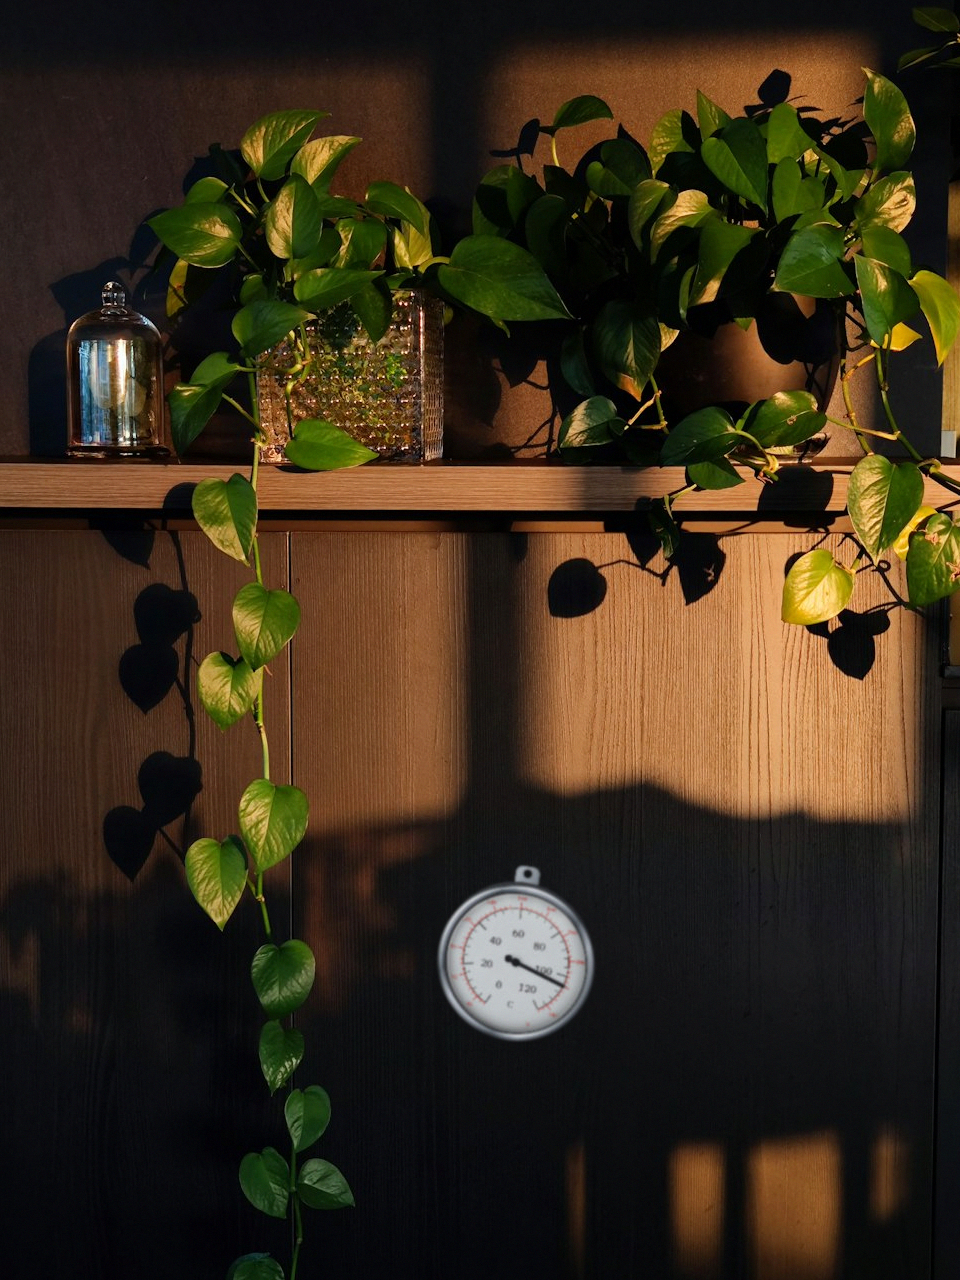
104 °C
